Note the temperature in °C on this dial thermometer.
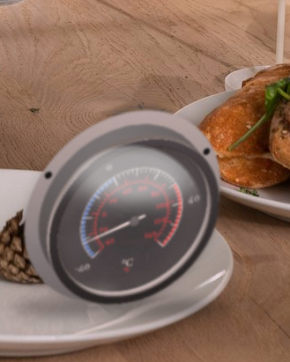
-30 °C
